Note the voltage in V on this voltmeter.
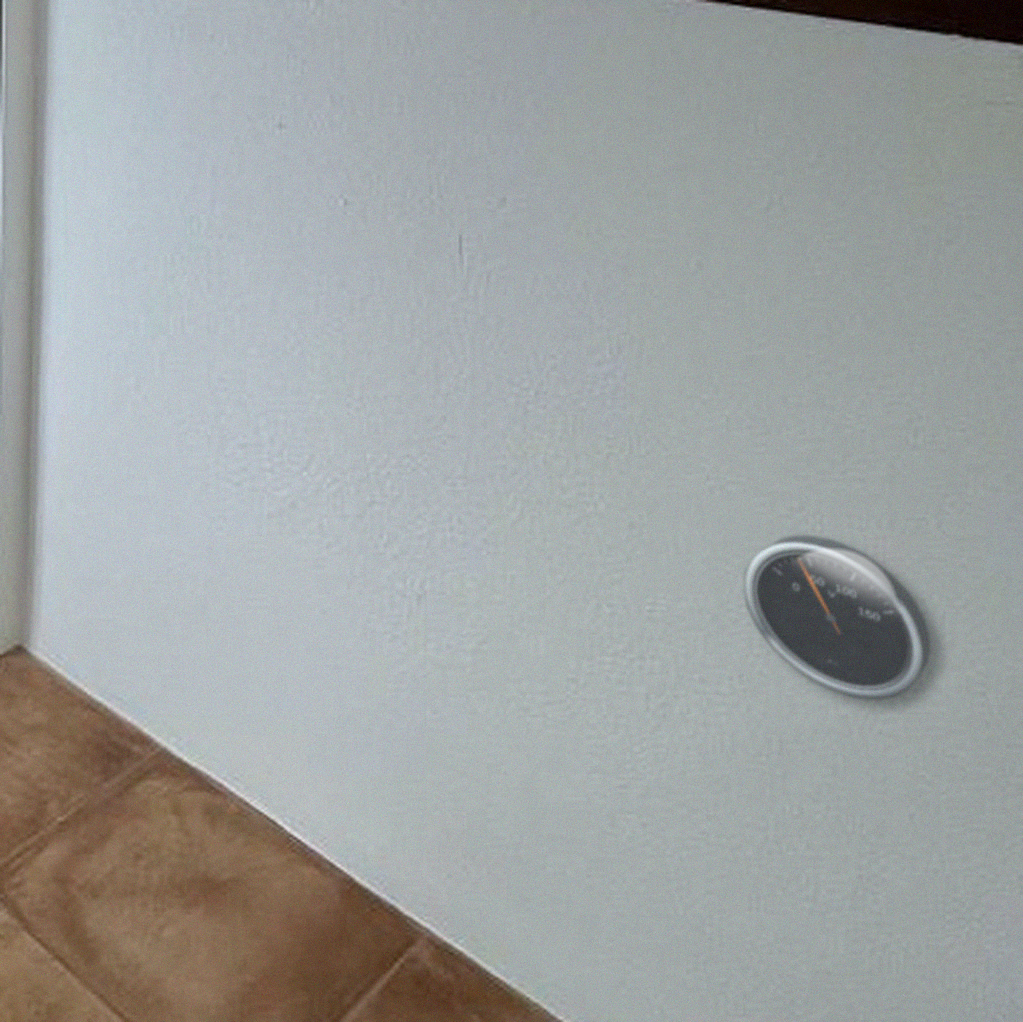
40 V
